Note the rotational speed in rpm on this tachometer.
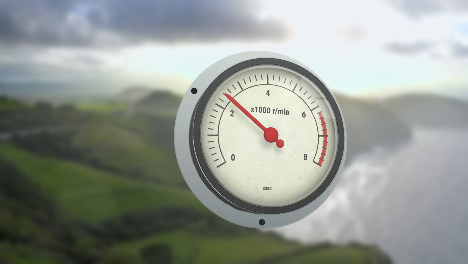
2400 rpm
